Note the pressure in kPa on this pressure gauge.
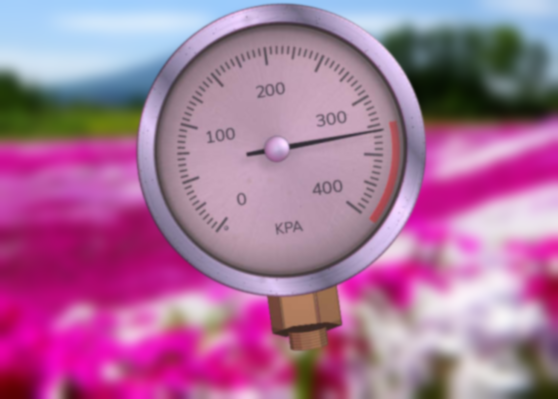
330 kPa
